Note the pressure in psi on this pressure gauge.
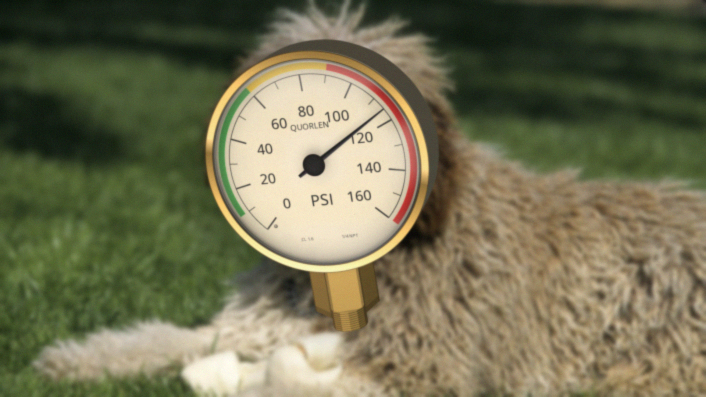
115 psi
